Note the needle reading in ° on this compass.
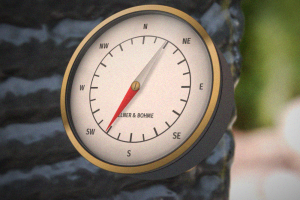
210 °
